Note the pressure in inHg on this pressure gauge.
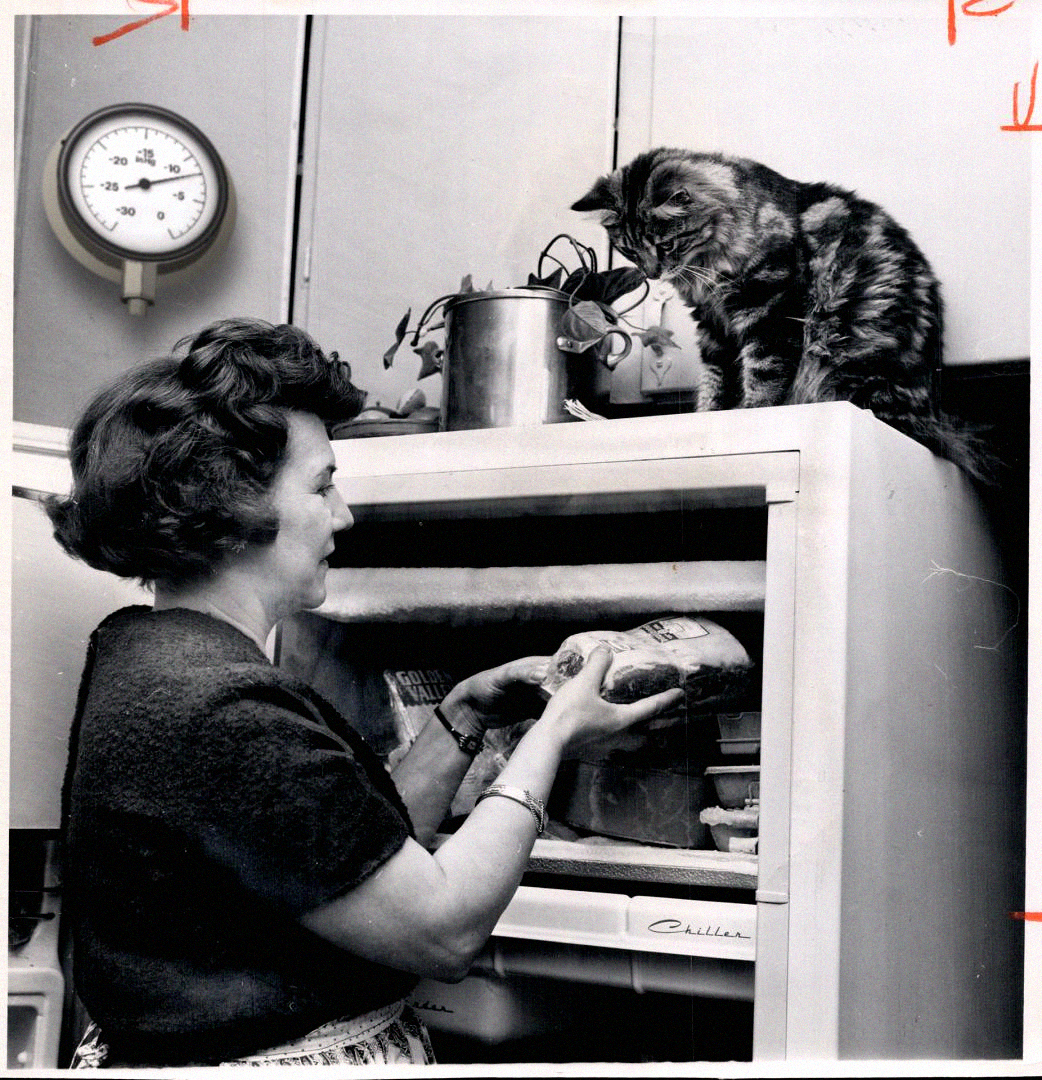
-8 inHg
